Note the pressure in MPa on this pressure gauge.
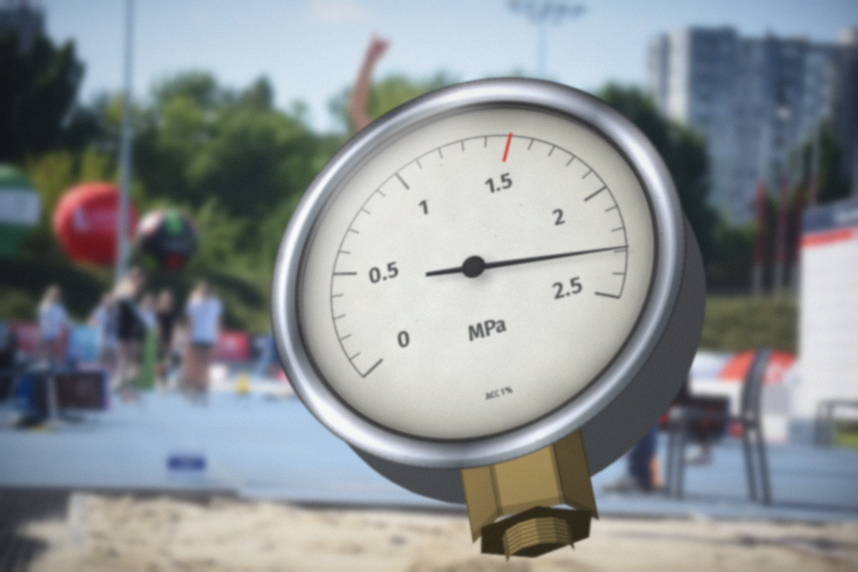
2.3 MPa
